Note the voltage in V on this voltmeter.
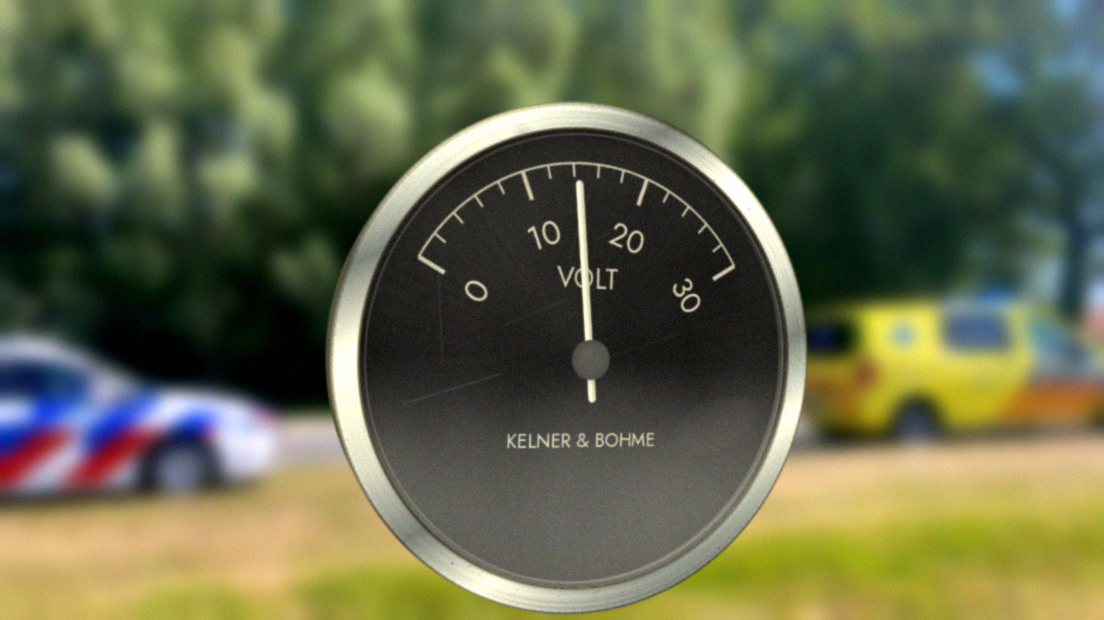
14 V
